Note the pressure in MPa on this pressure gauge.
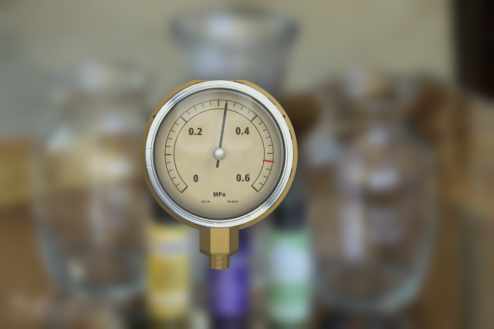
0.32 MPa
